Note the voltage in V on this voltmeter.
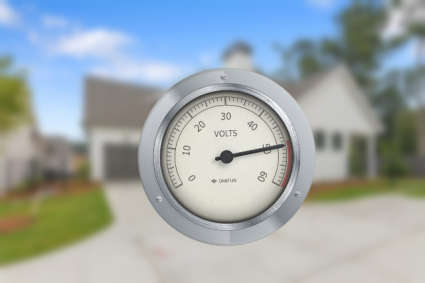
50 V
